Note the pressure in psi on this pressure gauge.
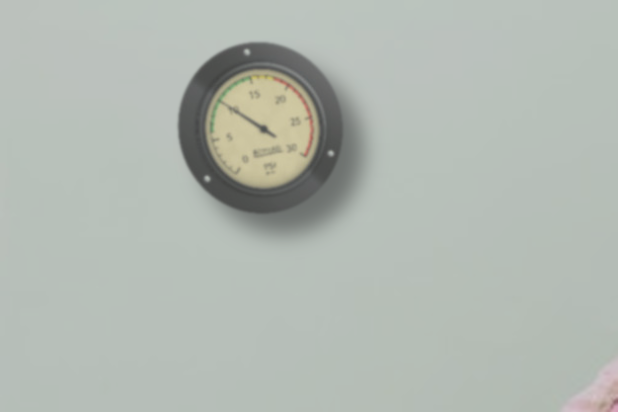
10 psi
